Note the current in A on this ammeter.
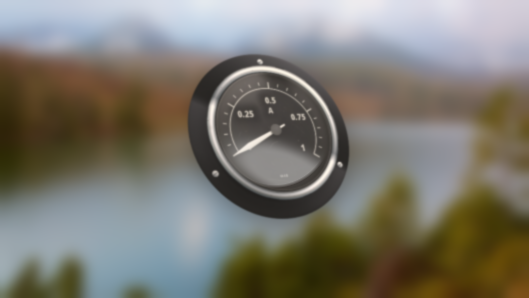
0 A
